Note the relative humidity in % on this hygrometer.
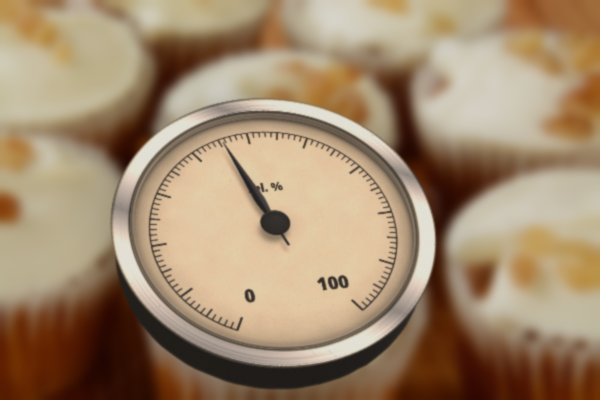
45 %
